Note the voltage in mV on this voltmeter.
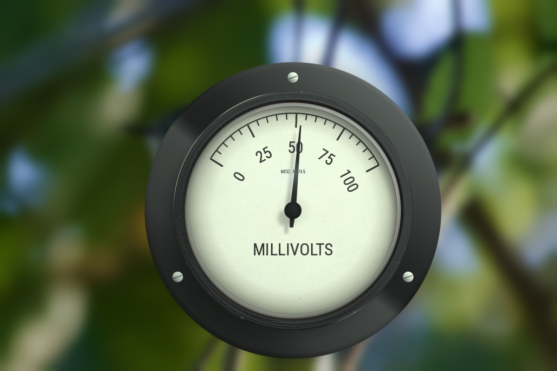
52.5 mV
